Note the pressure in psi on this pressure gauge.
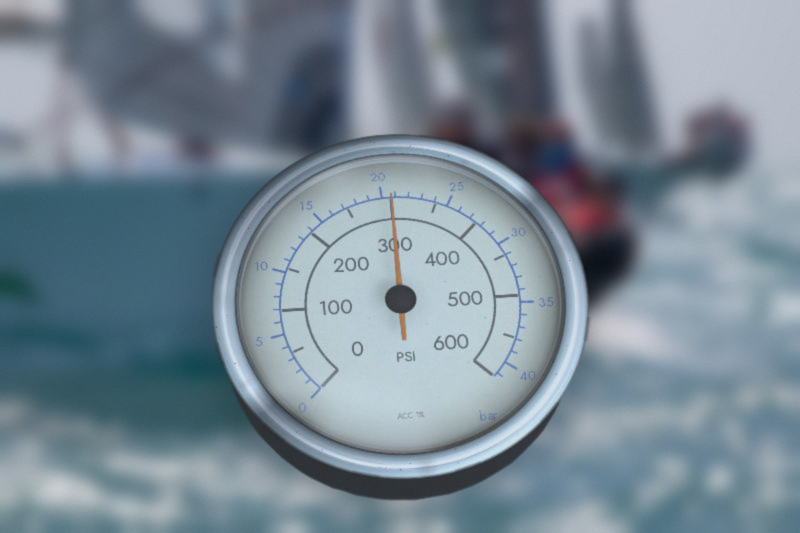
300 psi
